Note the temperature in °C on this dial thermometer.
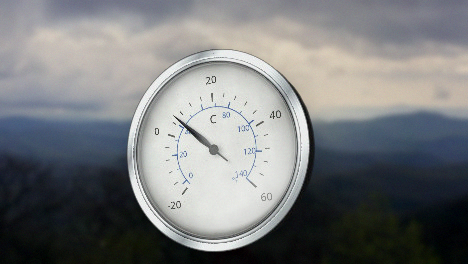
6 °C
